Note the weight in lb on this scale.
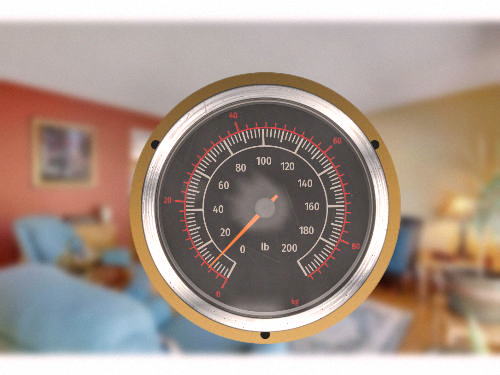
10 lb
